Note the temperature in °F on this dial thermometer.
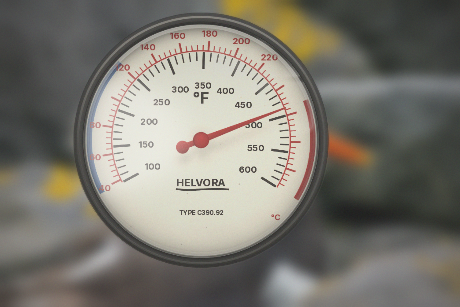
490 °F
